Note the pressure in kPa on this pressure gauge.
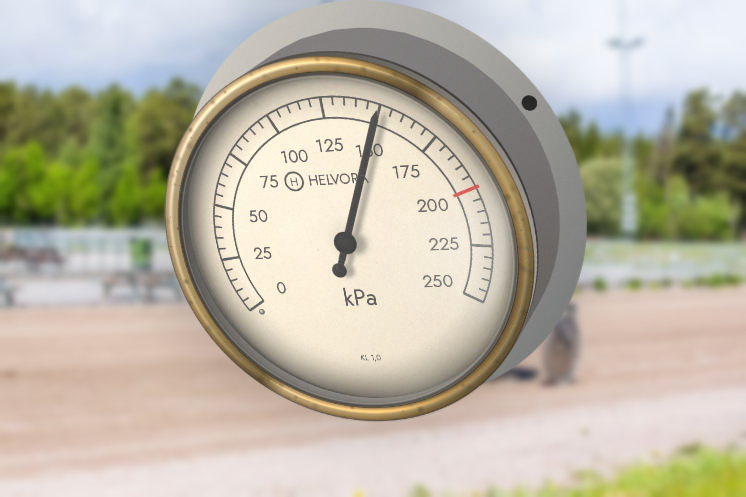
150 kPa
